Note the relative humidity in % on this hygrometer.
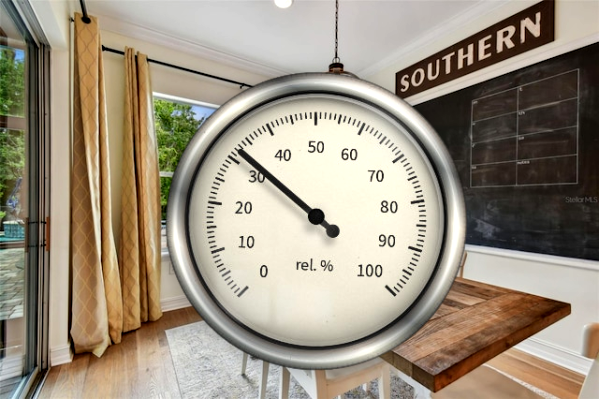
32 %
